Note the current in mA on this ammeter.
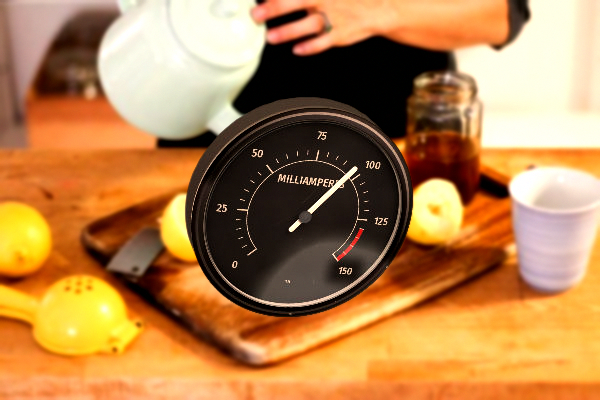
95 mA
